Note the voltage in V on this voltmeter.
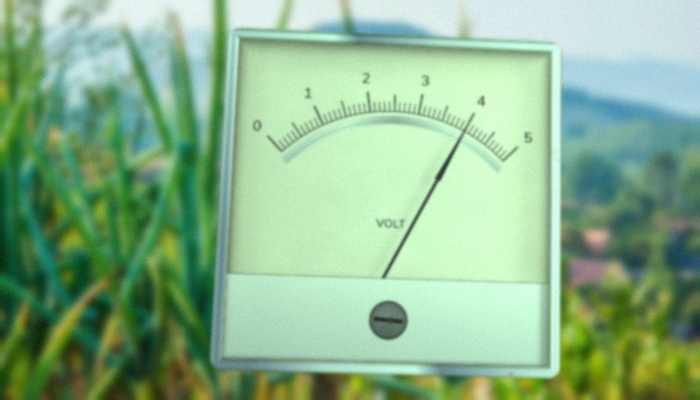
4 V
